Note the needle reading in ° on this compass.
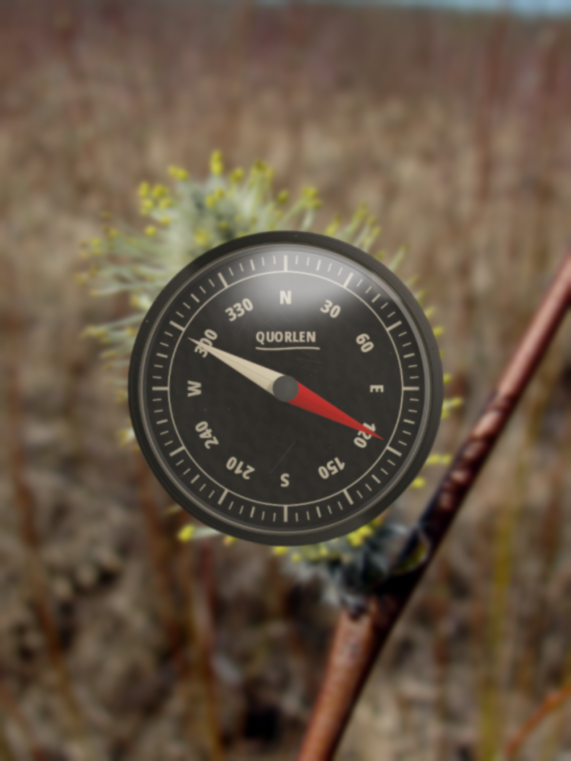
117.5 °
